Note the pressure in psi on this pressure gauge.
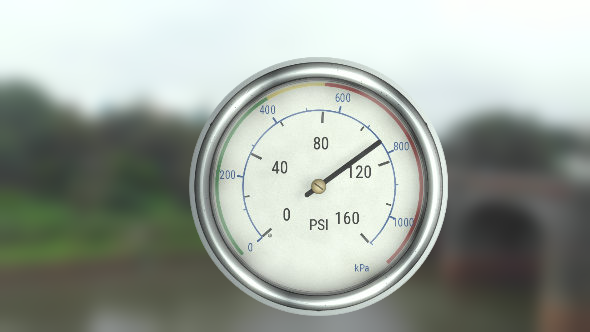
110 psi
